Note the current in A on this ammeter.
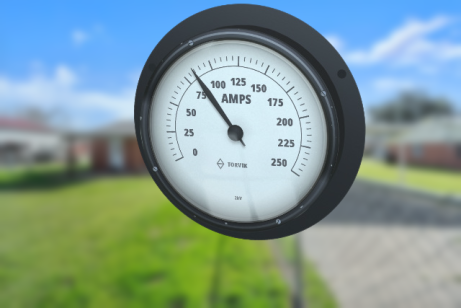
85 A
